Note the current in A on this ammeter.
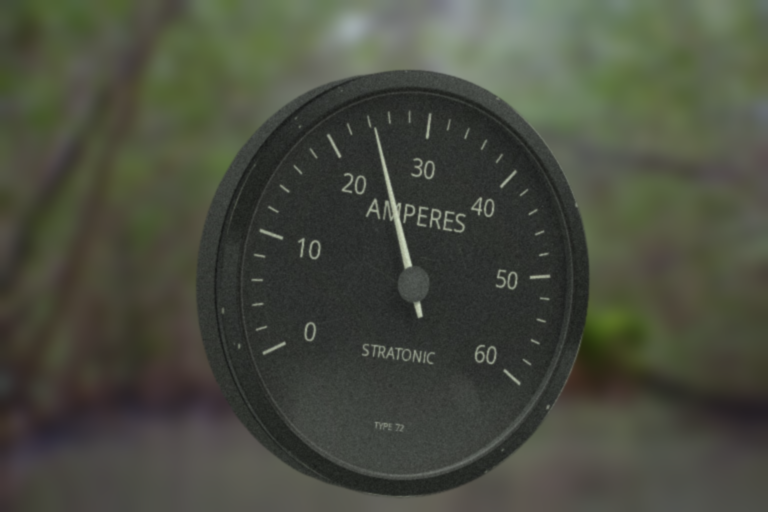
24 A
